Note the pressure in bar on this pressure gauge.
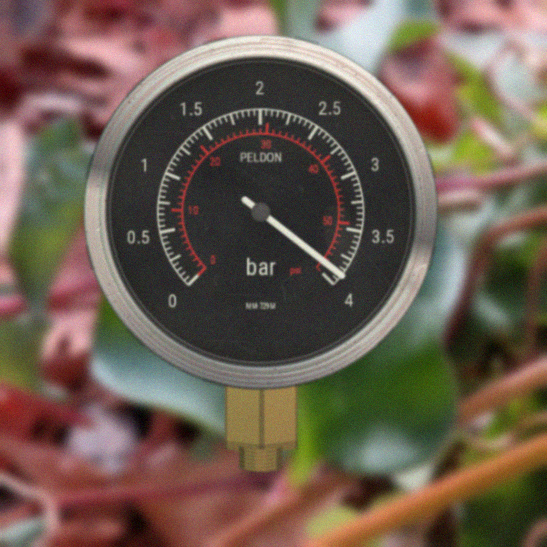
3.9 bar
